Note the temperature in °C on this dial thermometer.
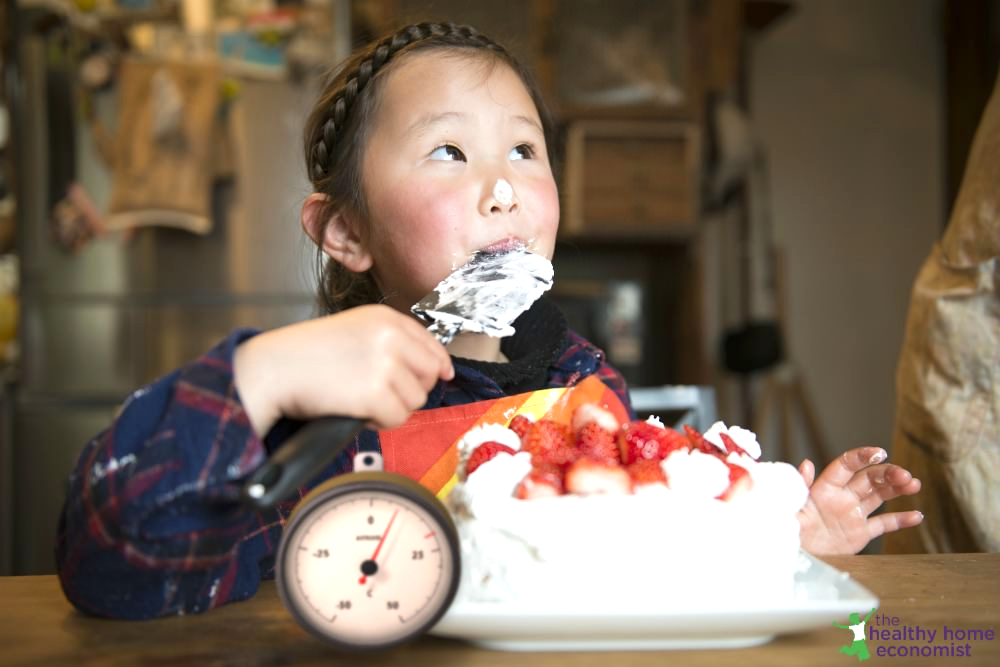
7.5 °C
